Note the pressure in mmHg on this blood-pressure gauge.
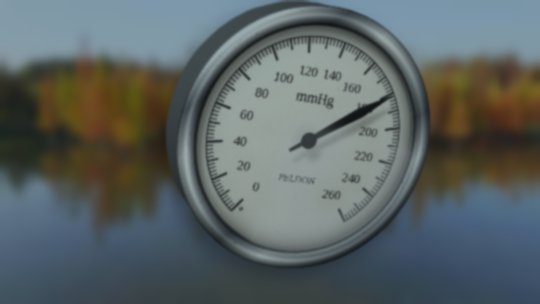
180 mmHg
